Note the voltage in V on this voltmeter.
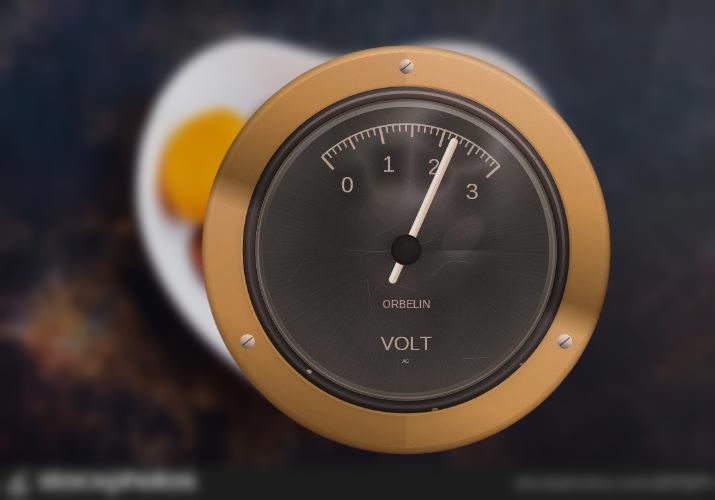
2.2 V
